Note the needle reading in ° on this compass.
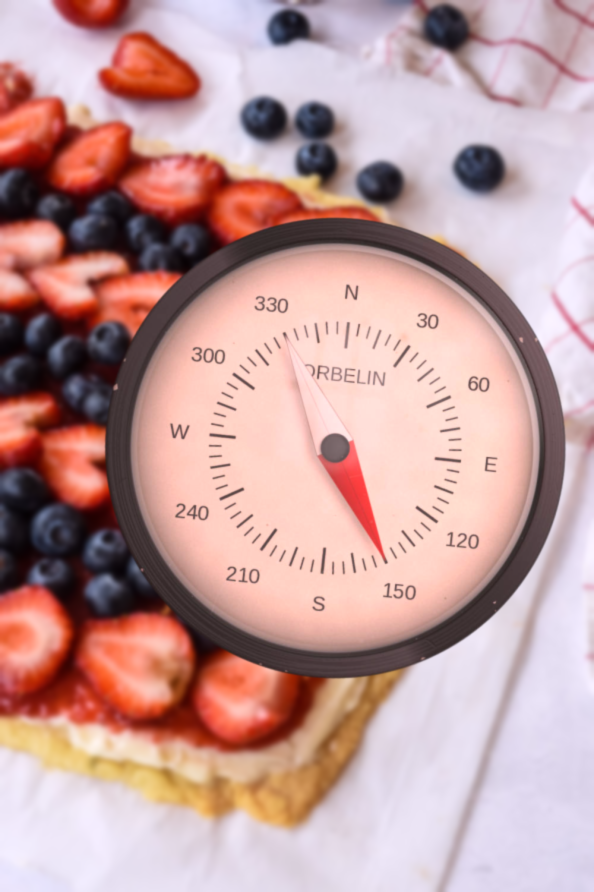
150 °
